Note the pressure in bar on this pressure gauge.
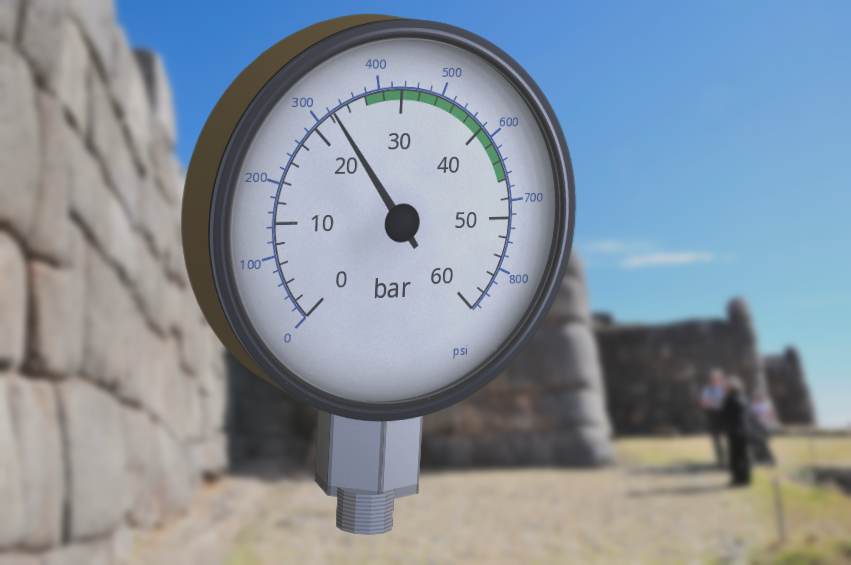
22 bar
